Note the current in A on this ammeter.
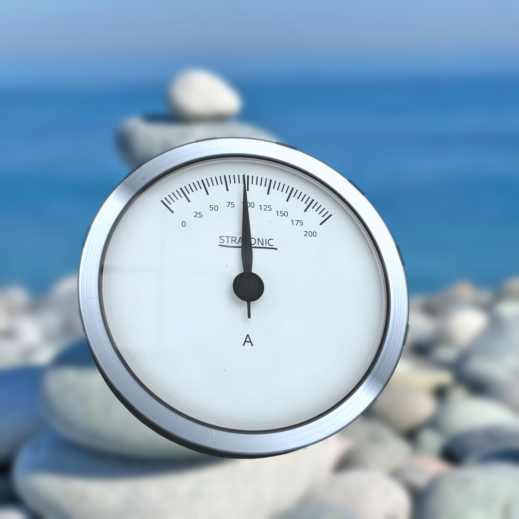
95 A
